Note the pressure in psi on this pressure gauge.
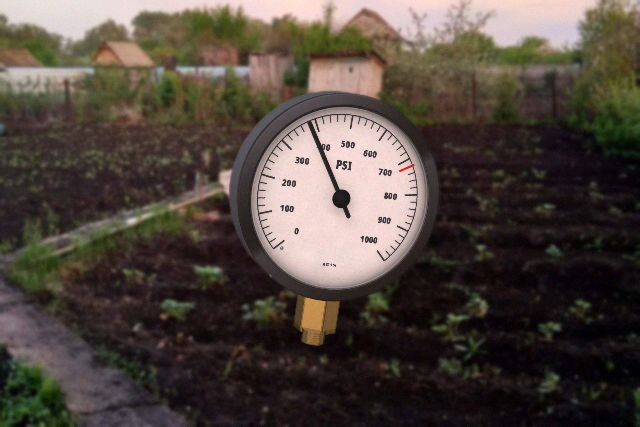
380 psi
